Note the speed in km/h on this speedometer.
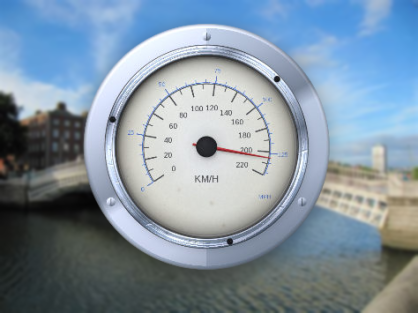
205 km/h
